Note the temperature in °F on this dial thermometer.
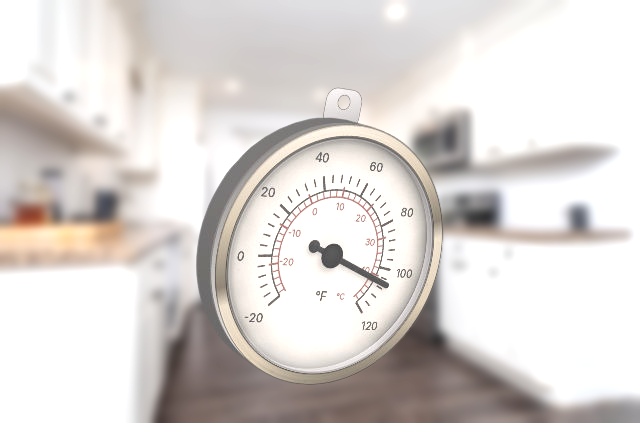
106 °F
